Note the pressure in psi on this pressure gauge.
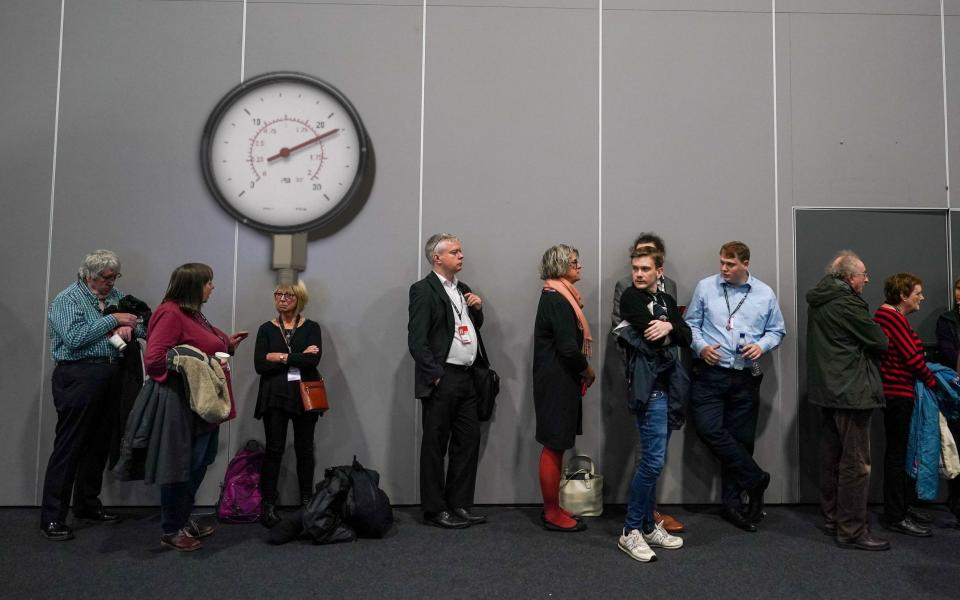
22 psi
